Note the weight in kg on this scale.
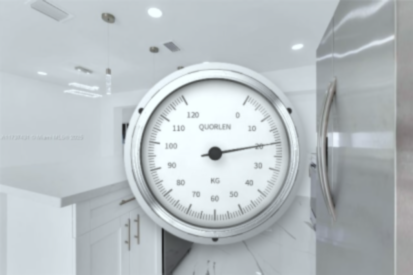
20 kg
